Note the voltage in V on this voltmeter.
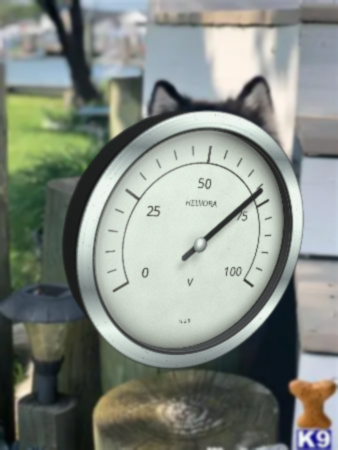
70 V
